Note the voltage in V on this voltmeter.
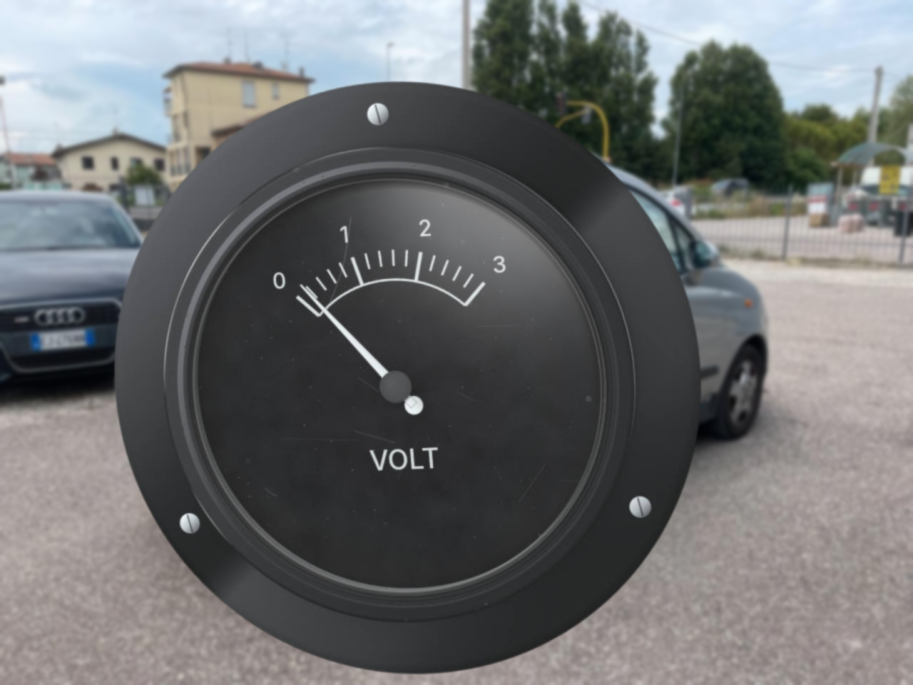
0.2 V
